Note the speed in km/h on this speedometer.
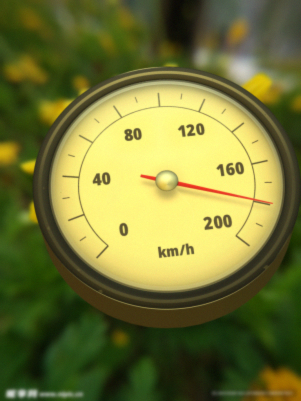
180 km/h
